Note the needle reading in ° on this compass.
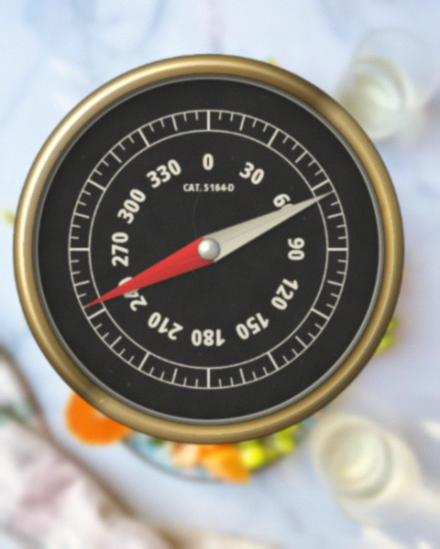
245 °
